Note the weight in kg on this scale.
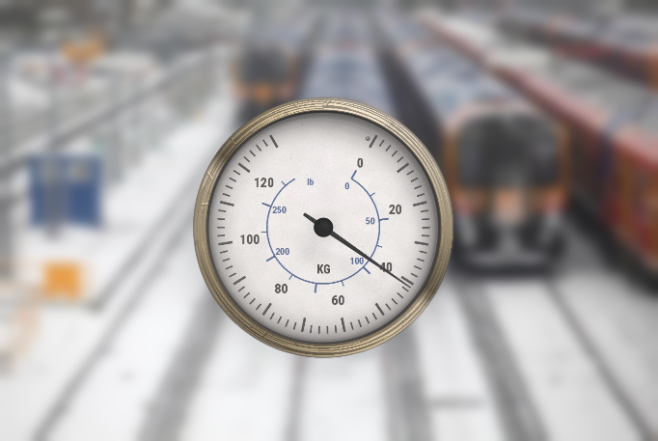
41 kg
